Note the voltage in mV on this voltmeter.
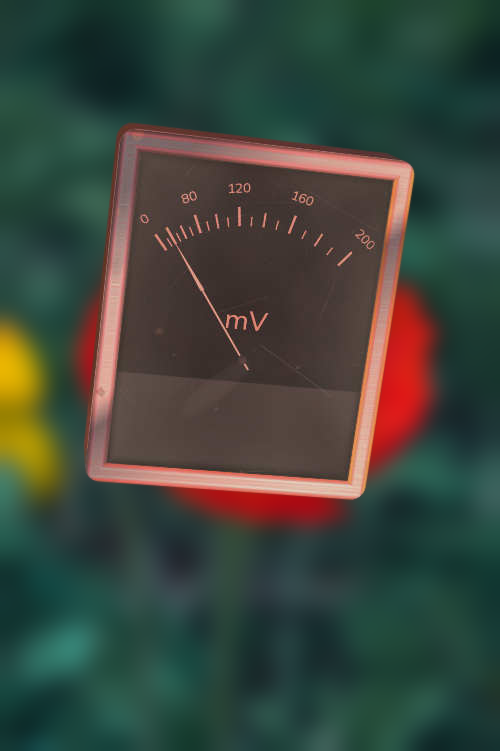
40 mV
